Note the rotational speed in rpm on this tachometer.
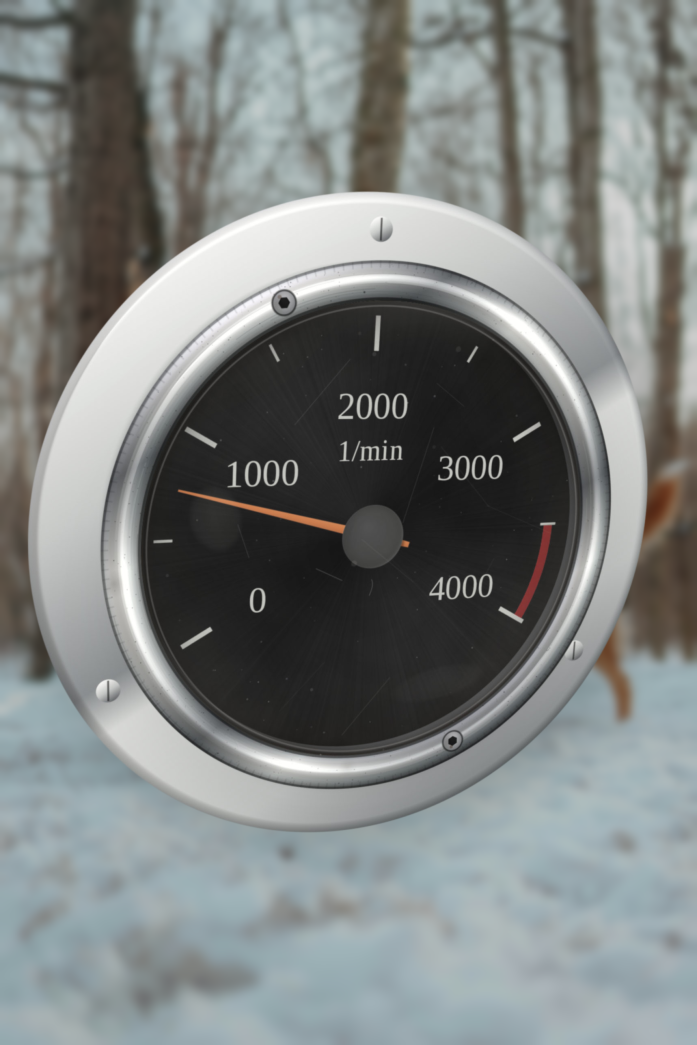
750 rpm
